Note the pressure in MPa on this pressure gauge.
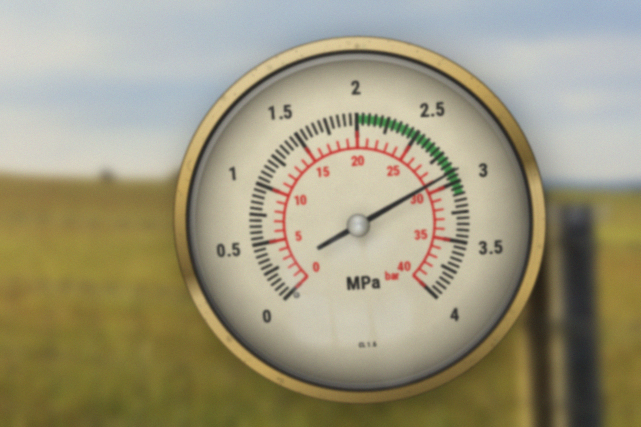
2.9 MPa
